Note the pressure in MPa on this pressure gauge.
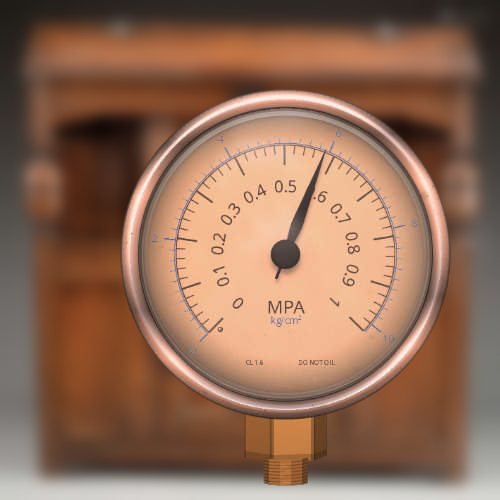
0.58 MPa
